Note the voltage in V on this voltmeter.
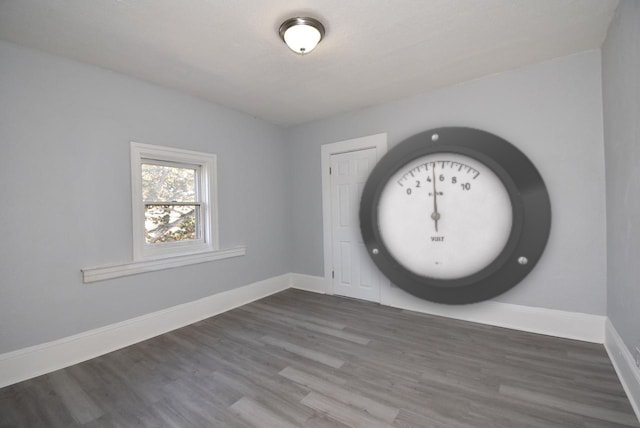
5 V
